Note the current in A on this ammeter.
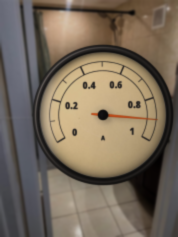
0.9 A
